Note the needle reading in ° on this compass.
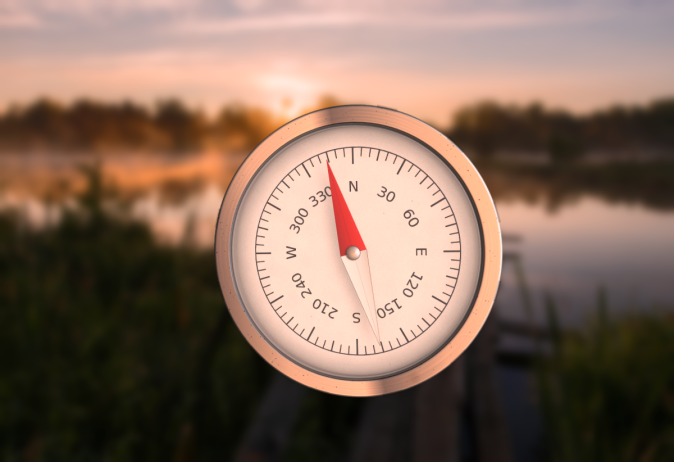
345 °
